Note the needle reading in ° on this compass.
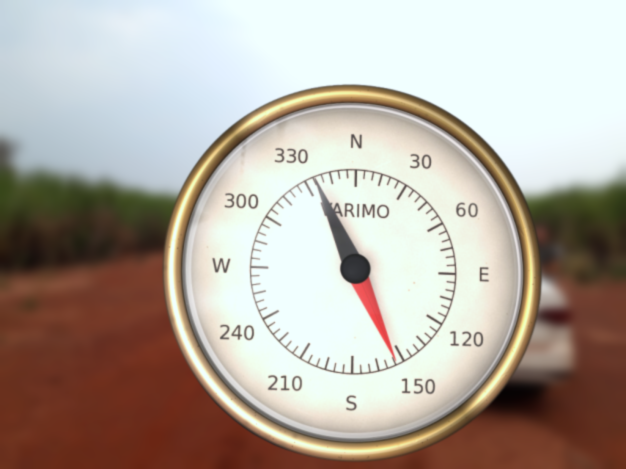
155 °
